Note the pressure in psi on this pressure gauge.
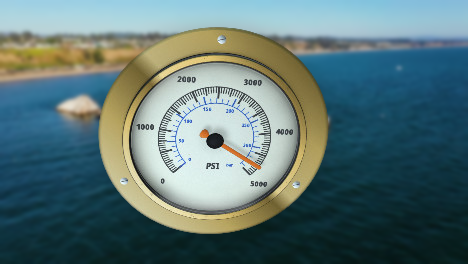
4750 psi
